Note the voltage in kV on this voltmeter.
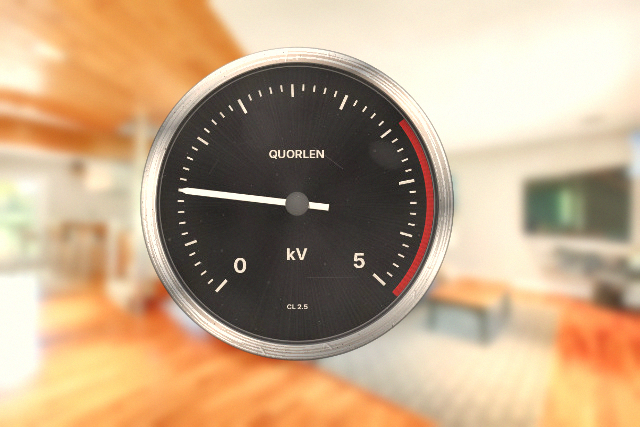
1 kV
